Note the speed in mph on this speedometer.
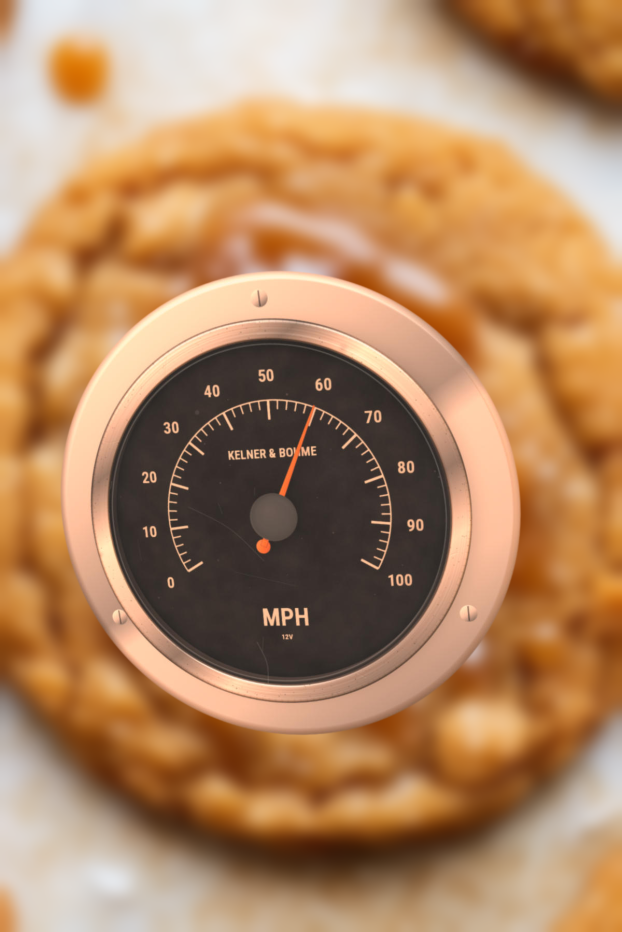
60 mph
